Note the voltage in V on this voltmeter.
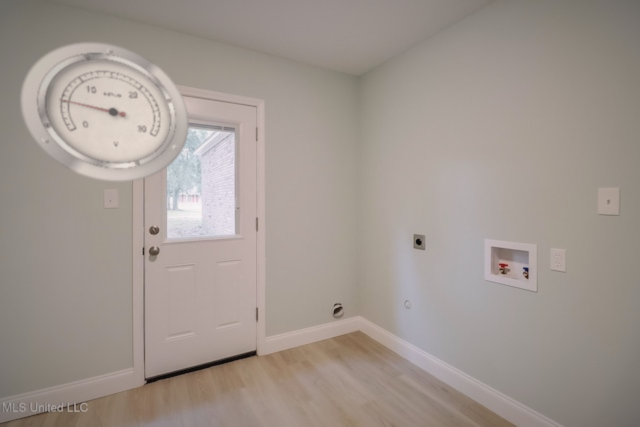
5 V
